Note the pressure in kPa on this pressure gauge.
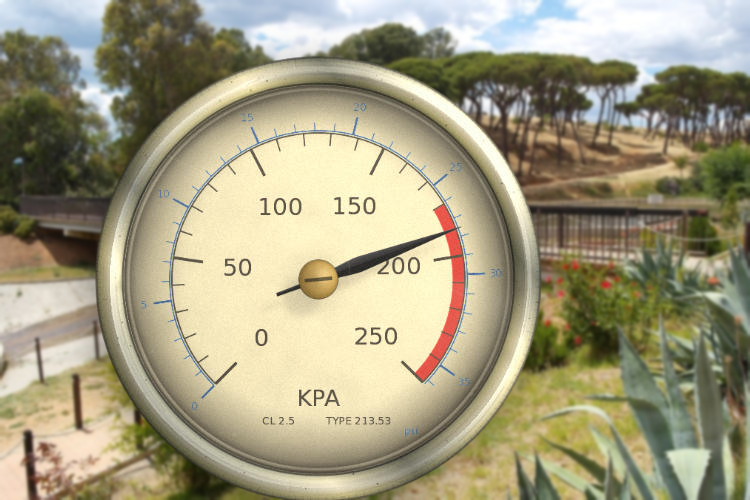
190 kPa
